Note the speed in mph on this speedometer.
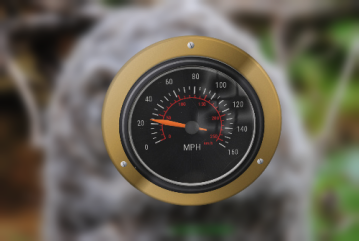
25 mph
